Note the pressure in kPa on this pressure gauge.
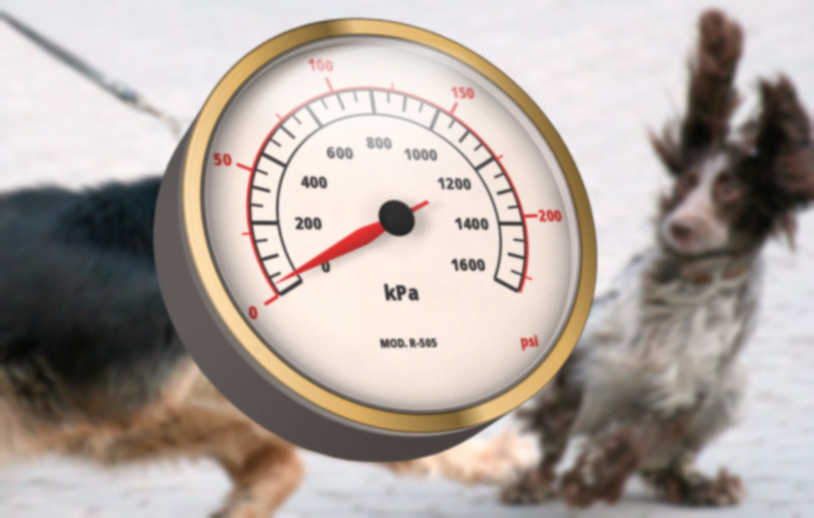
25 kPa
